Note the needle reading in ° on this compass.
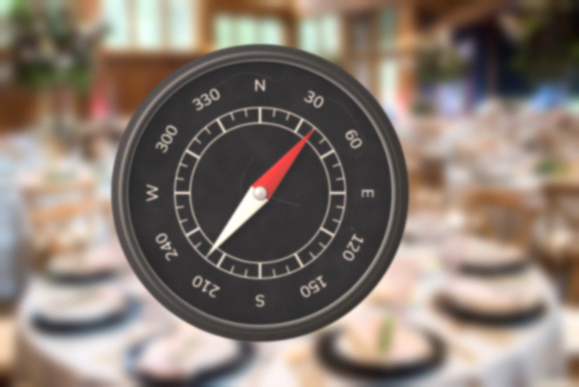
40 °
